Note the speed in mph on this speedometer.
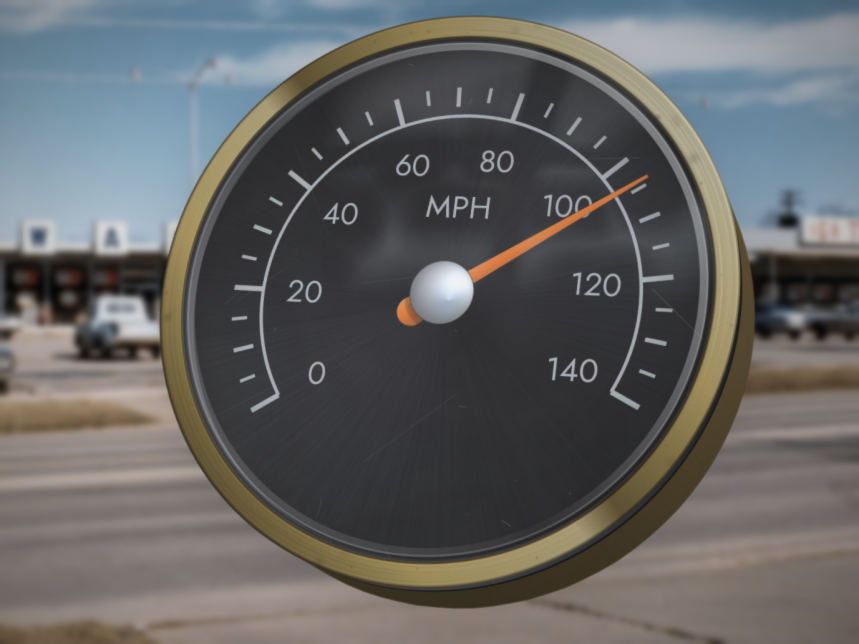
105 mph
